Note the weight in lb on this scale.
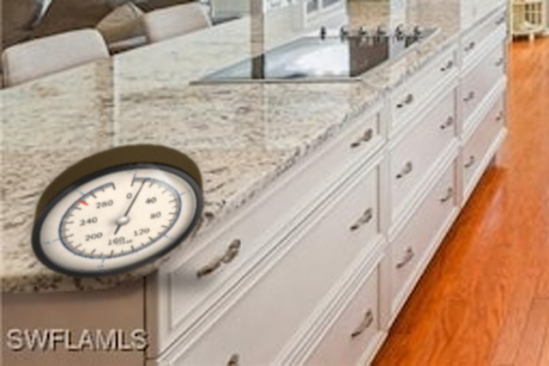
10 lb
